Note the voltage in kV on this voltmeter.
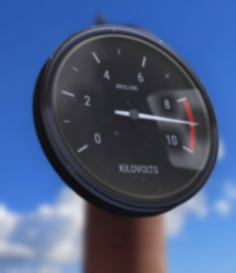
9 kV
